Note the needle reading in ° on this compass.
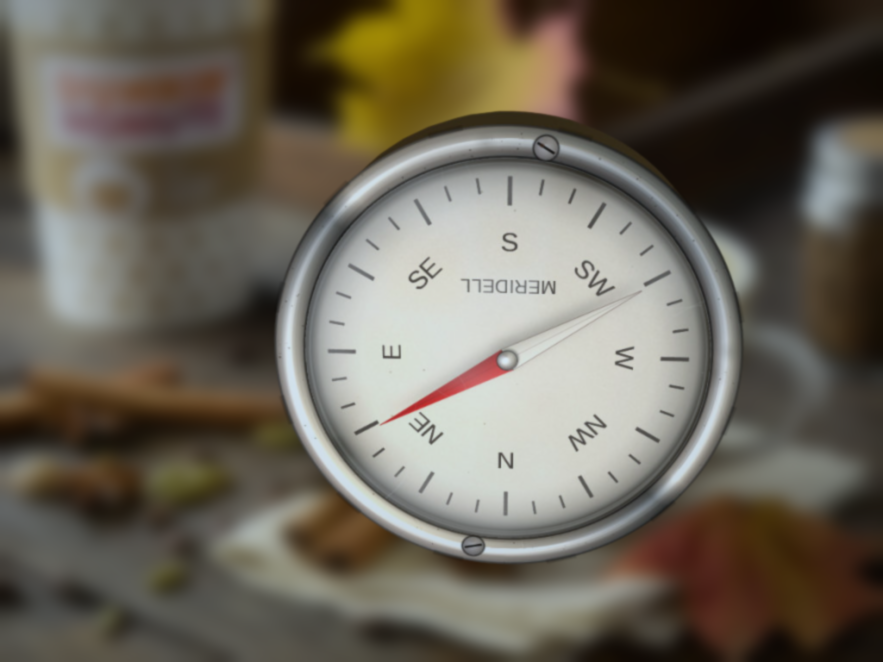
60 °
